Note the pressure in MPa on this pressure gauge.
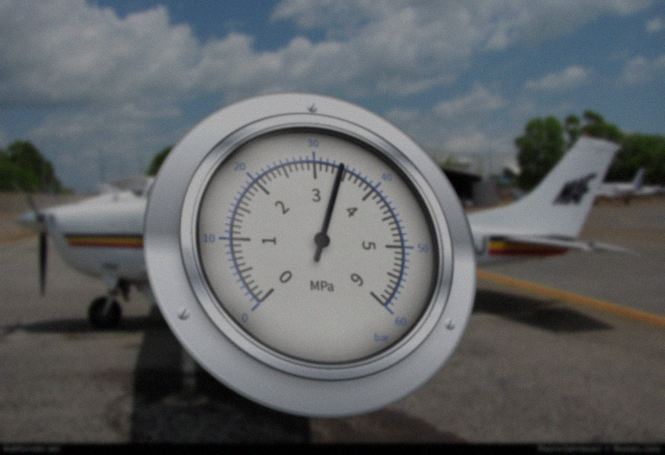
3.4 MPa
